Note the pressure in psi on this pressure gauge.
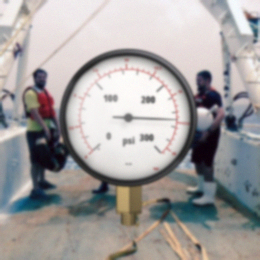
250 psi
